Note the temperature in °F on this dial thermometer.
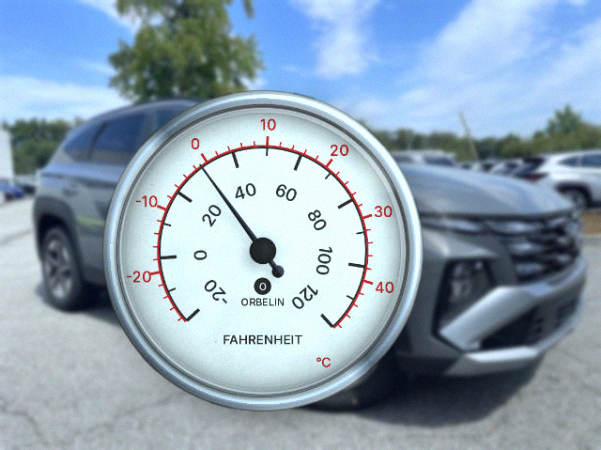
30 °F
